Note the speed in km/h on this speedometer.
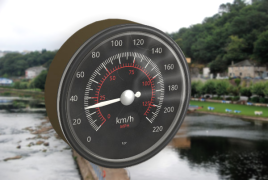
30 km/h
